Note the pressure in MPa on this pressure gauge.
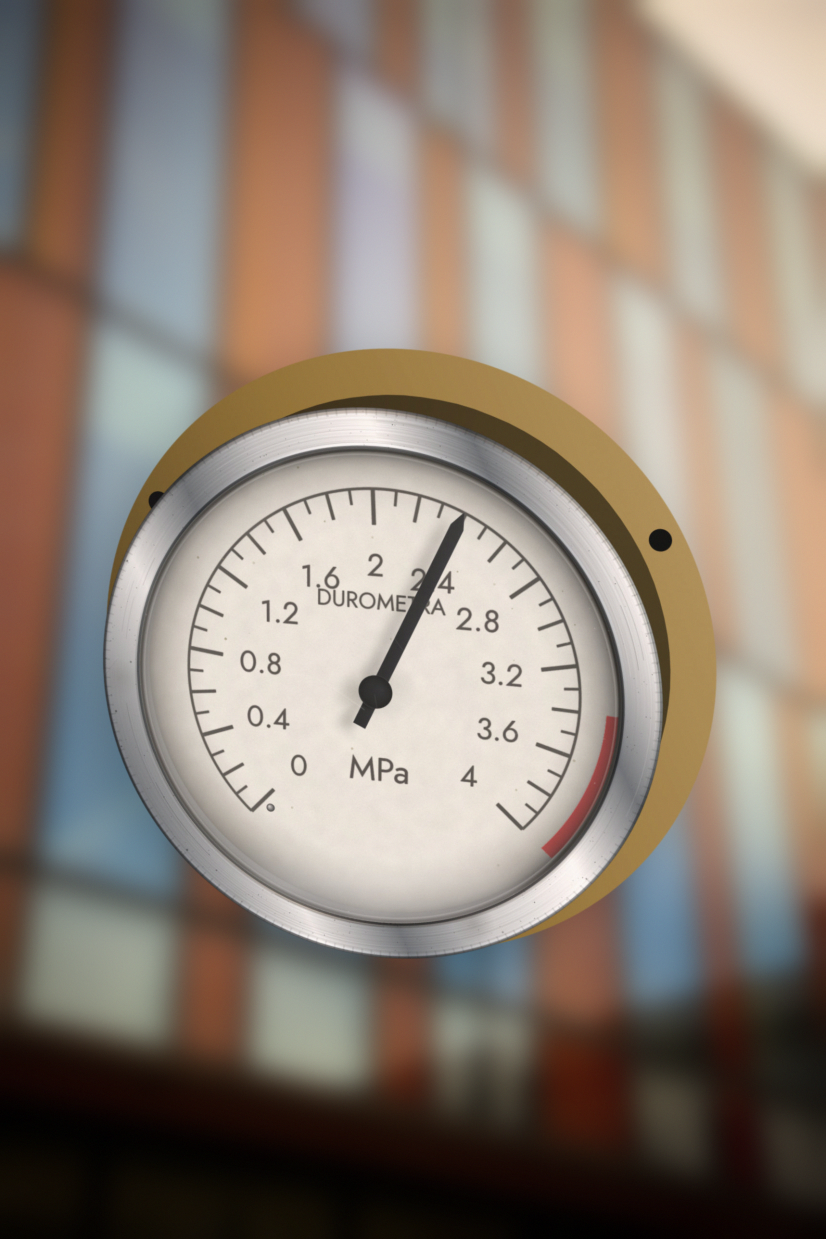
2.4 MPa
